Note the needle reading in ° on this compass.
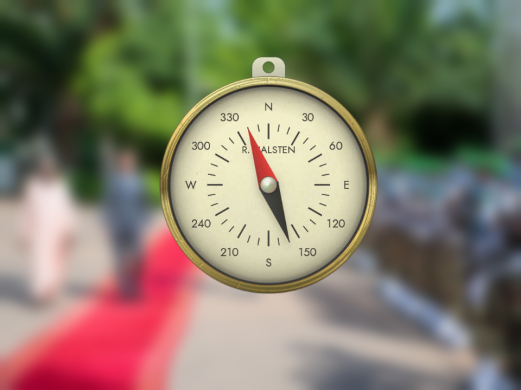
340 °
